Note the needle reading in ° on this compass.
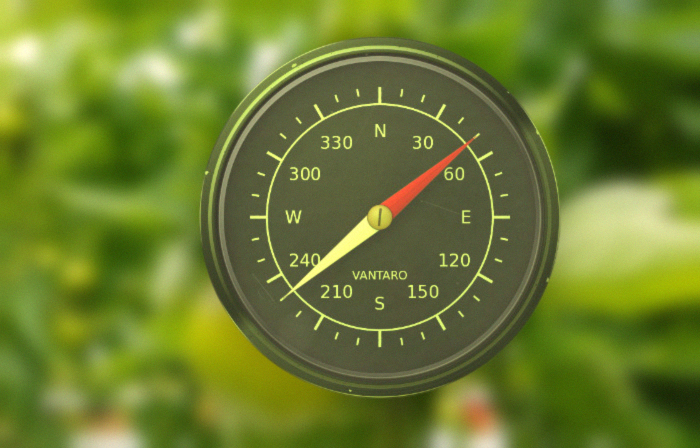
50 °
